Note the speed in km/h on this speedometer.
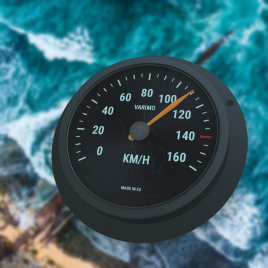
110 km/h
